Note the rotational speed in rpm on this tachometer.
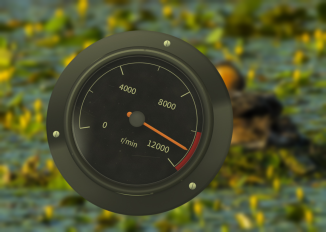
11000 rpm
